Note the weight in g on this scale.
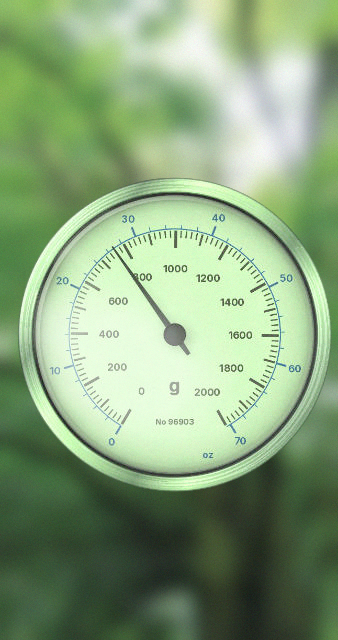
760 g
